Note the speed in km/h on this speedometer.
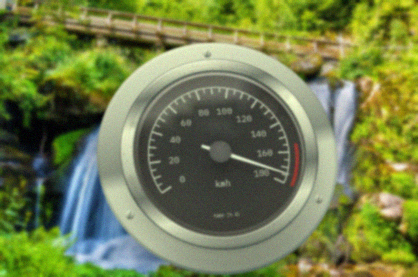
175 km/h
